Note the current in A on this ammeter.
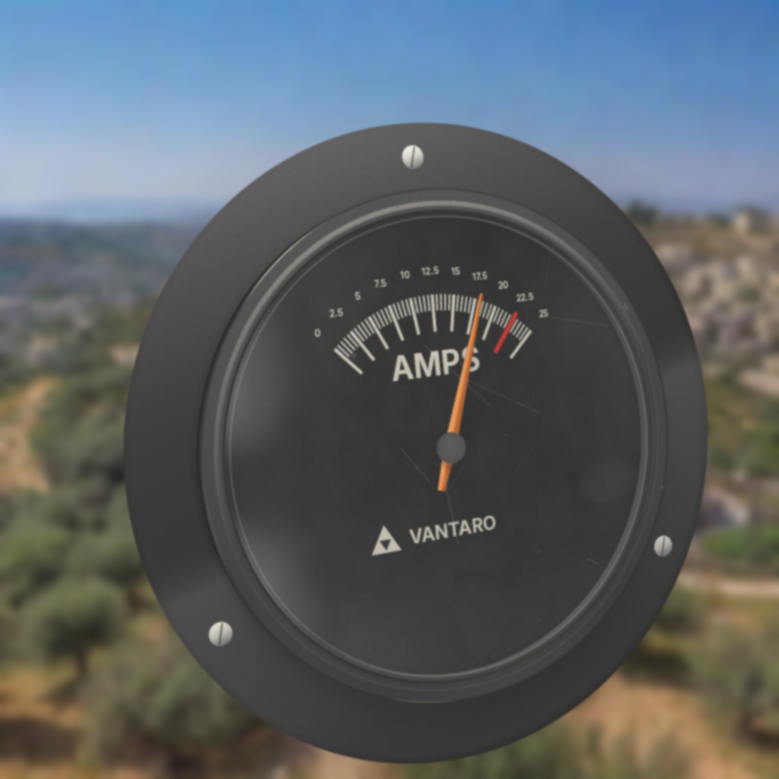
17.5 A
